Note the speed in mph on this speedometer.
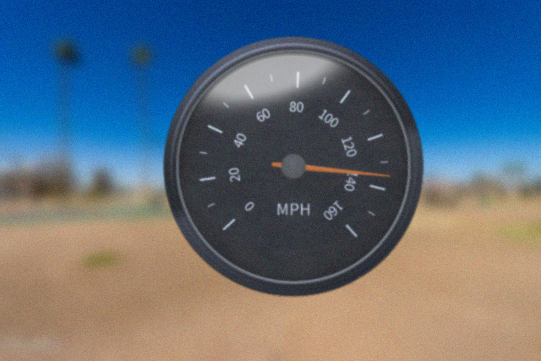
135 mph
